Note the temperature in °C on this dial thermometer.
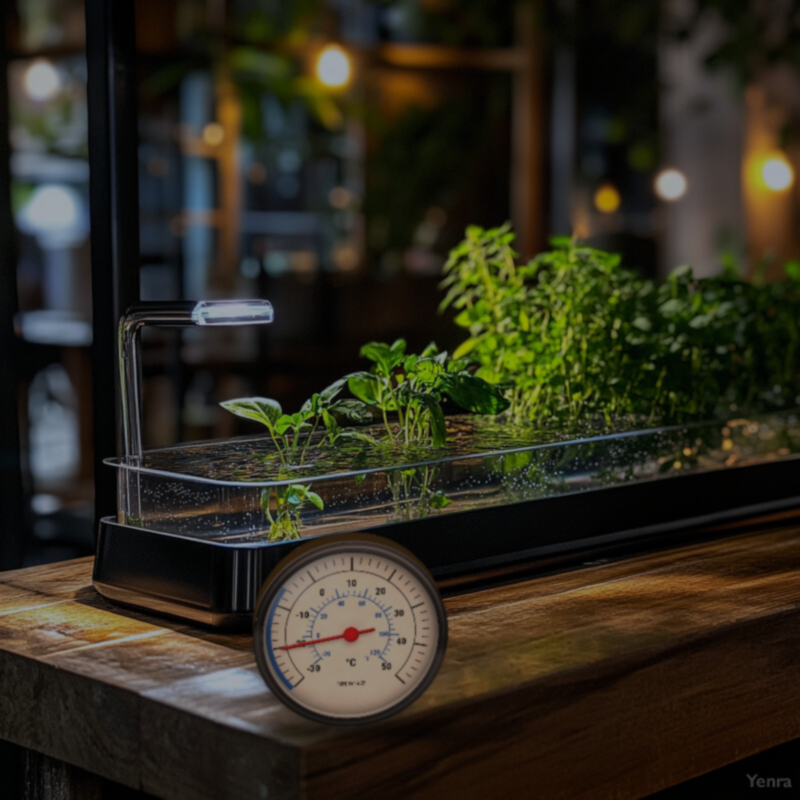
-20 °C
